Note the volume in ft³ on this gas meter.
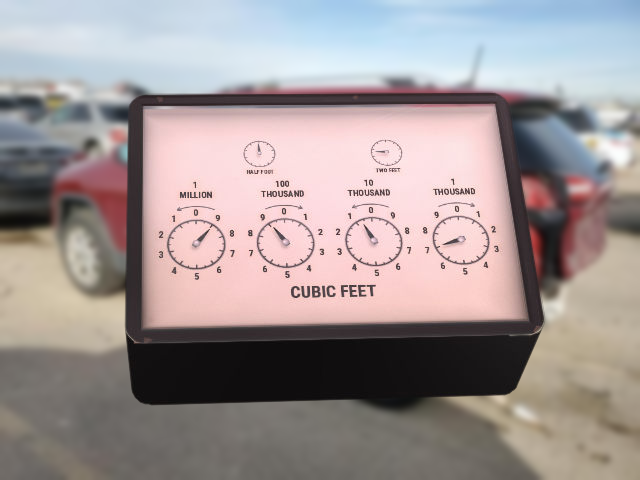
890700 ft³
